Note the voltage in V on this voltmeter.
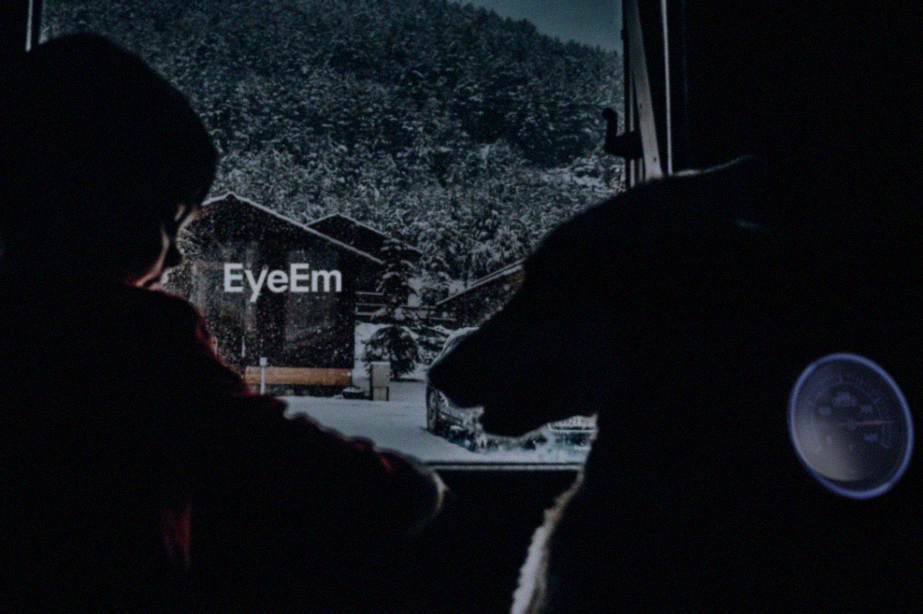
350 V
